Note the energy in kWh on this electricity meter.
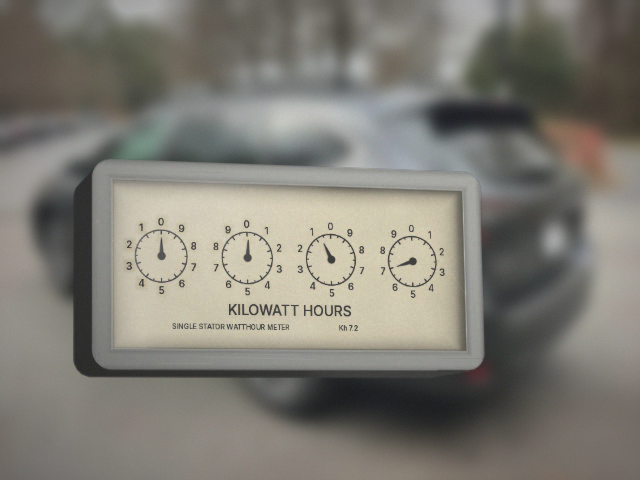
7 kWh
